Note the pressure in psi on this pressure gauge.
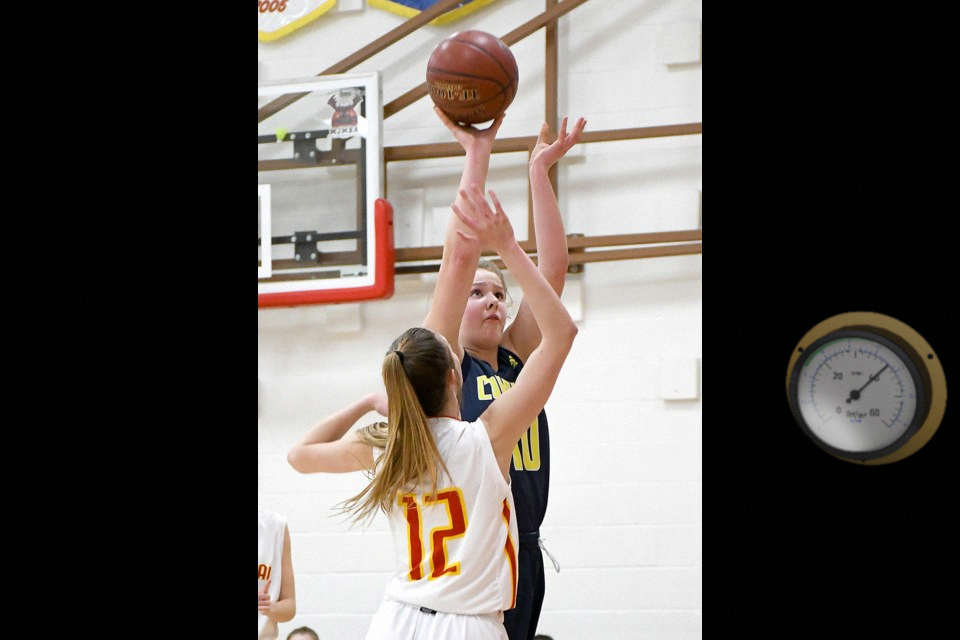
40 psi
